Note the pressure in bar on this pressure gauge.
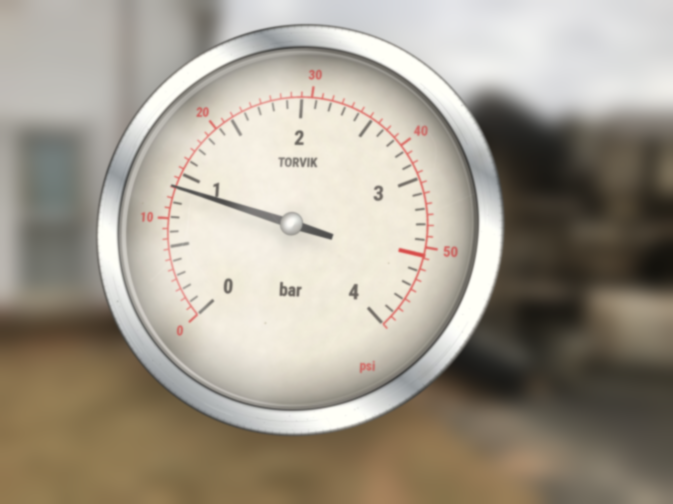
0.9 bar
